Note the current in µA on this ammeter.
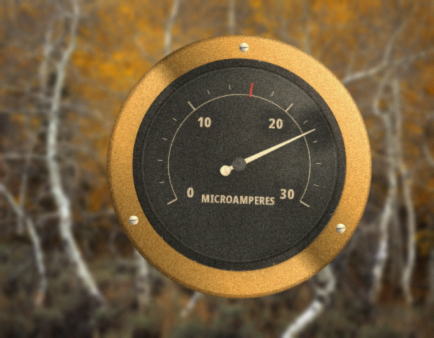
23 µA
